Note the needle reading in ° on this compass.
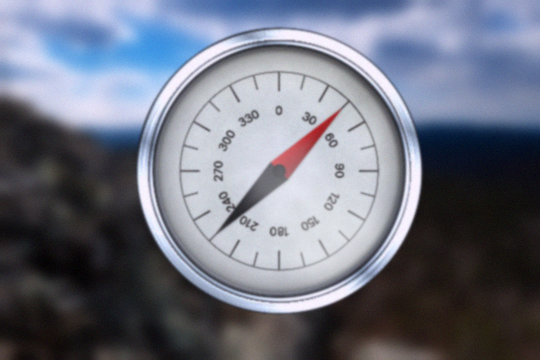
45 °
